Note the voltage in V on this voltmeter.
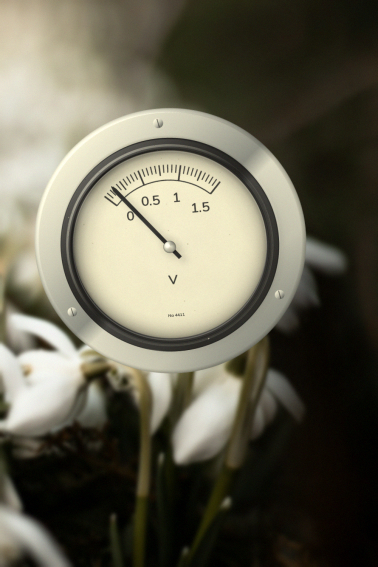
0.15 V
